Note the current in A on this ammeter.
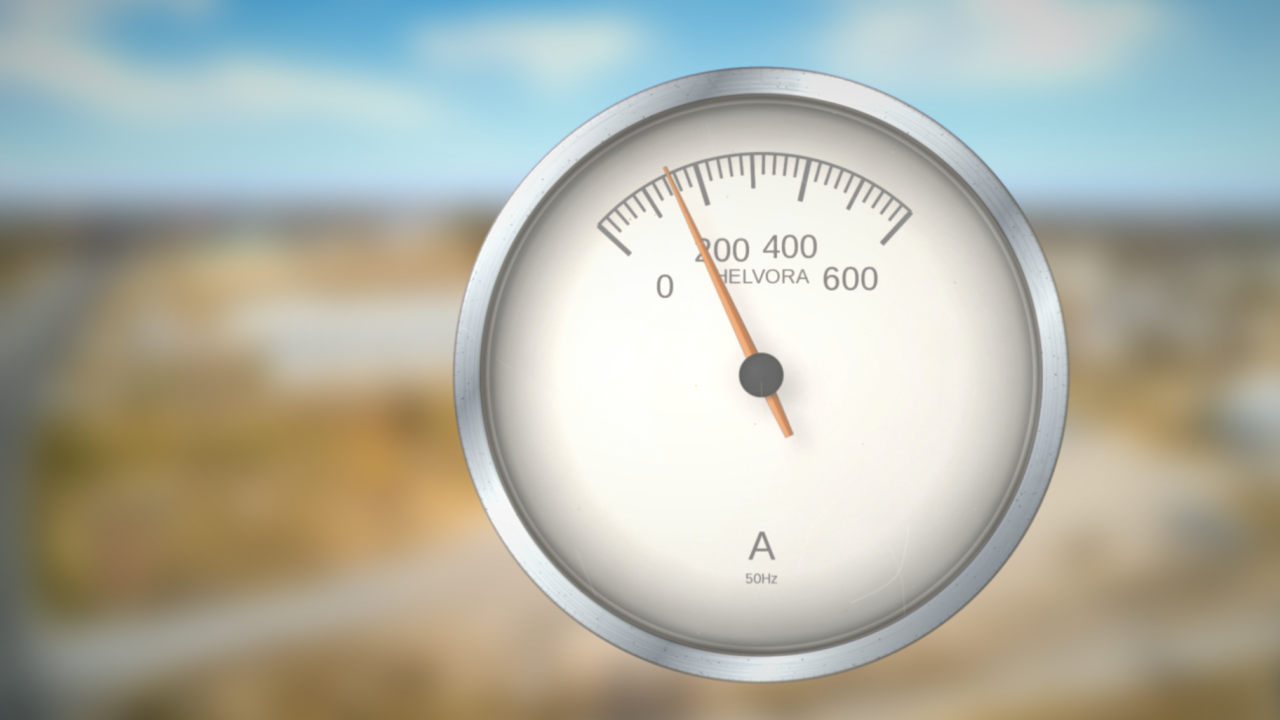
150 A
